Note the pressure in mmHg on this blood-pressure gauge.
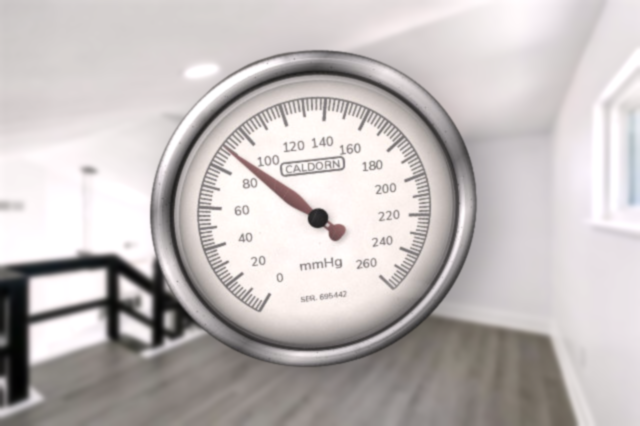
90 mmHg
